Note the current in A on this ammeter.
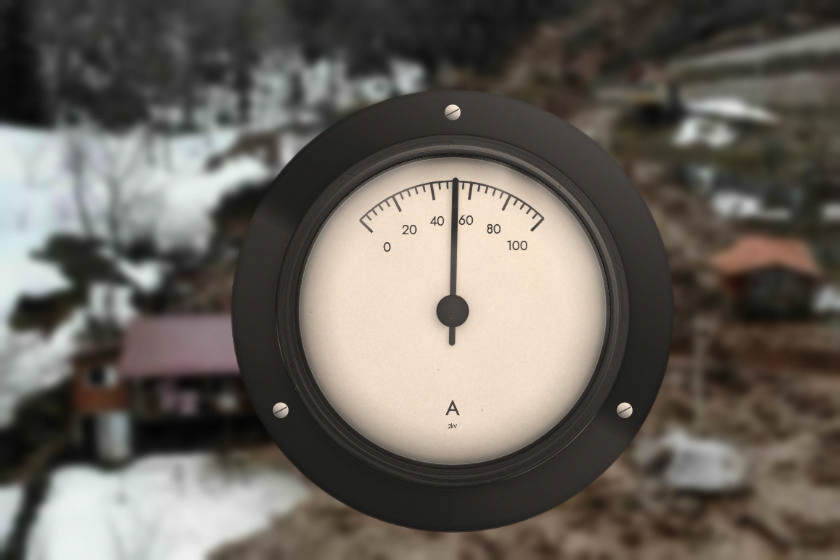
52 A
